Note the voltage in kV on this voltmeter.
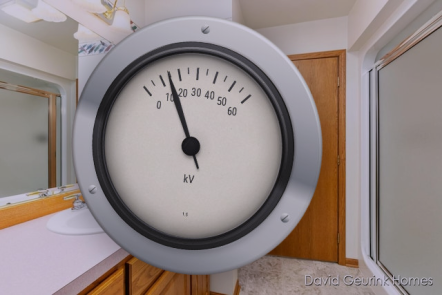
15 kV
